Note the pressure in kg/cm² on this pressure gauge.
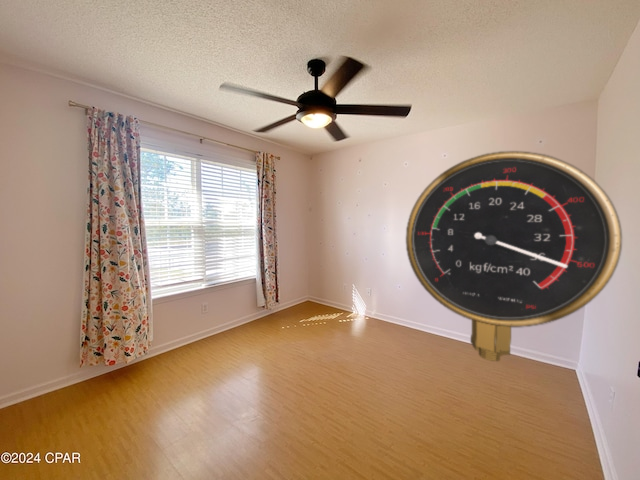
36 kg/cm²
